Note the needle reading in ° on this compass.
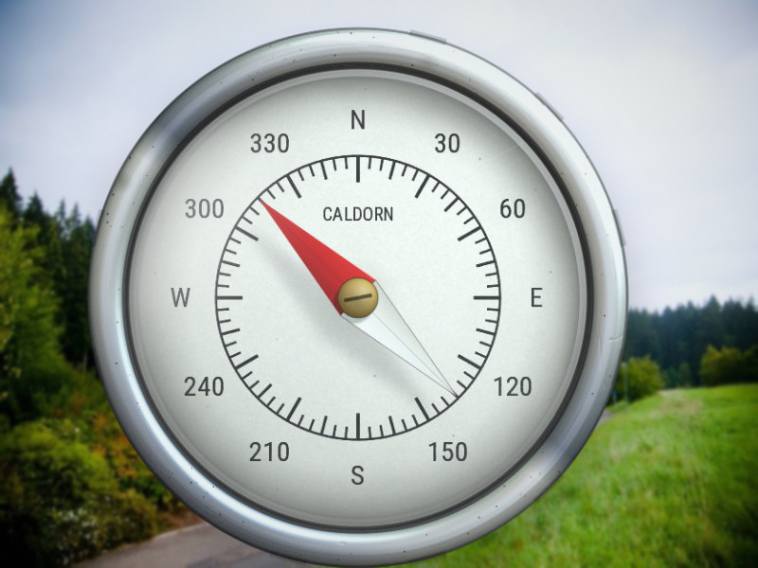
315 °
